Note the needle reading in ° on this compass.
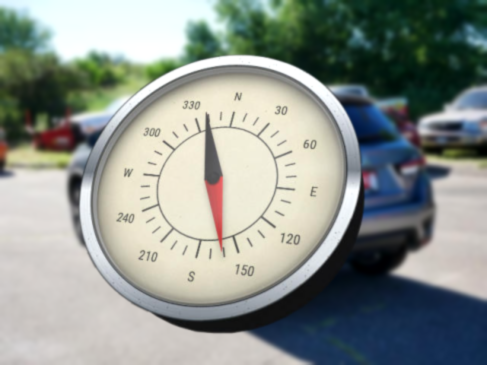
160 °
